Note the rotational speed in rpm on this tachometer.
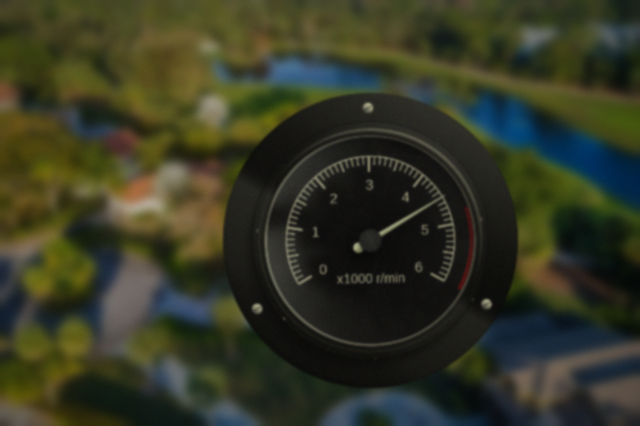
4500 rpm
